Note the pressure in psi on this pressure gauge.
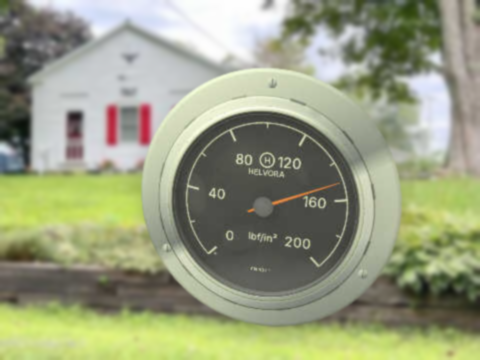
150 psi
